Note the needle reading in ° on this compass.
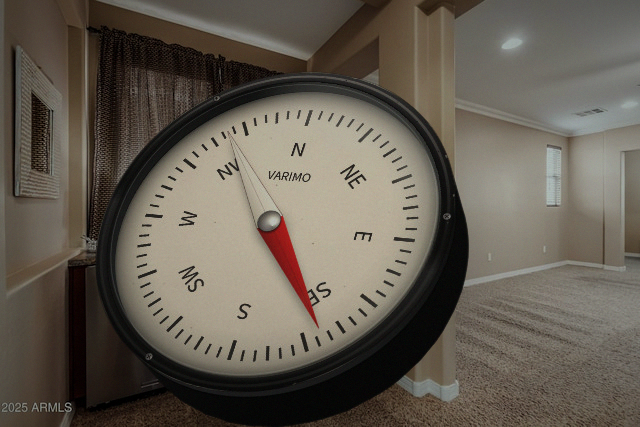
142.5 °
